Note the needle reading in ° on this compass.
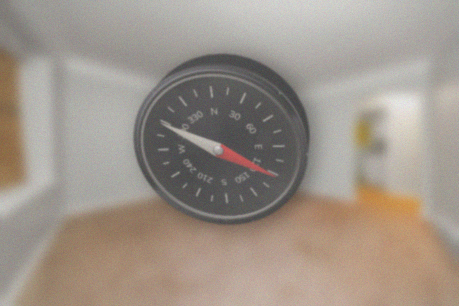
120 °
